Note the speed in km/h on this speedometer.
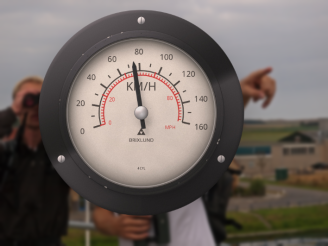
75 km/h
